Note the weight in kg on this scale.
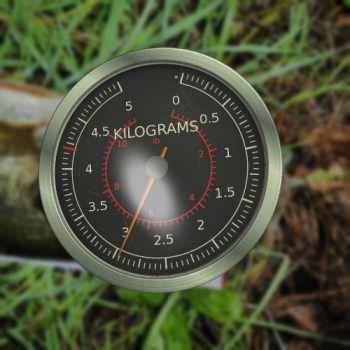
2.95 kg
